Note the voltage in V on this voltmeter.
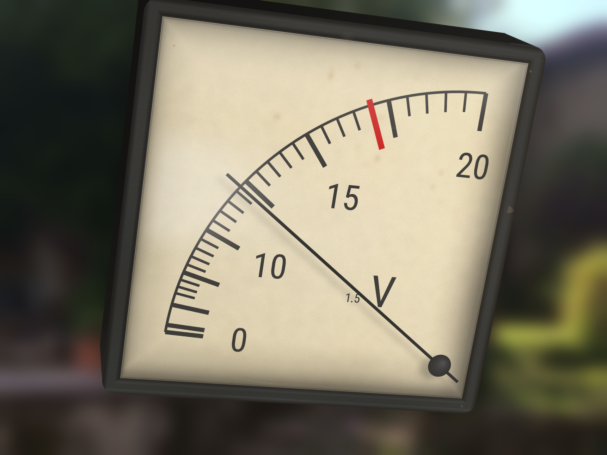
12.25 V
